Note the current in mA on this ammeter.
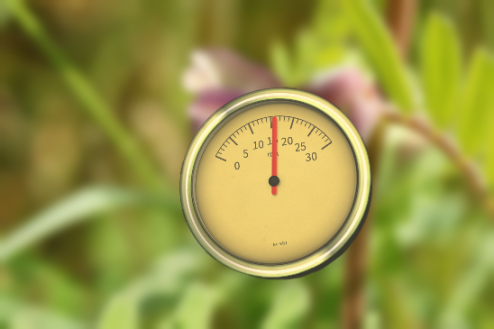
16 mA
